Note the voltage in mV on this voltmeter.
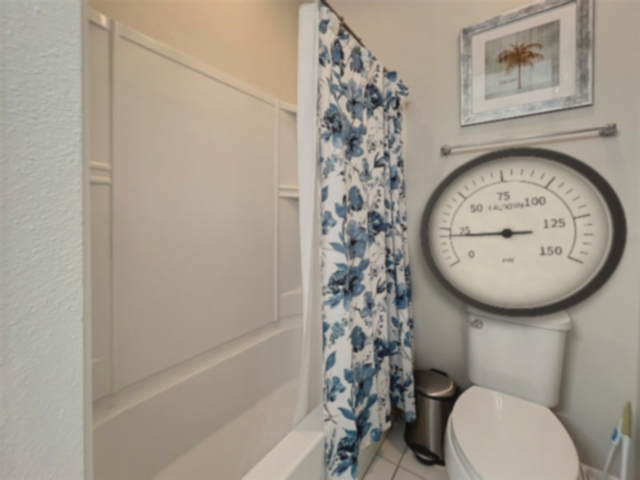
20 mV
